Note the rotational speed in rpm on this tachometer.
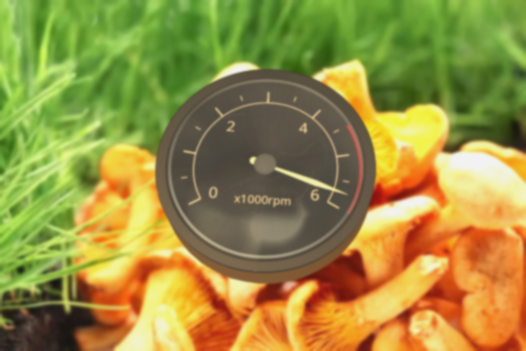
5750 rpm
